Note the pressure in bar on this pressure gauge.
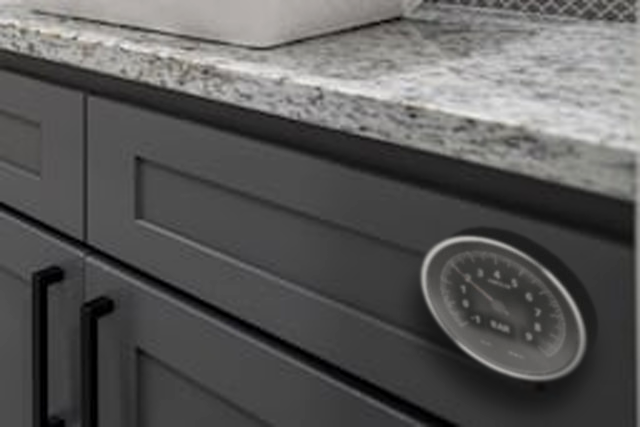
2 bar
